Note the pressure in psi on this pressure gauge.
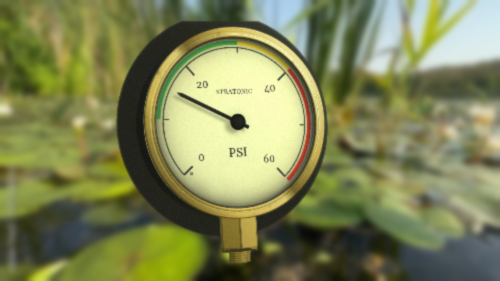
15 psi
